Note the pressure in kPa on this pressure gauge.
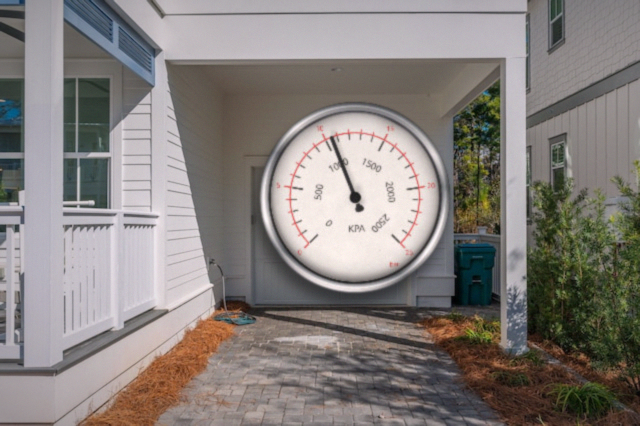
1050 kPa
